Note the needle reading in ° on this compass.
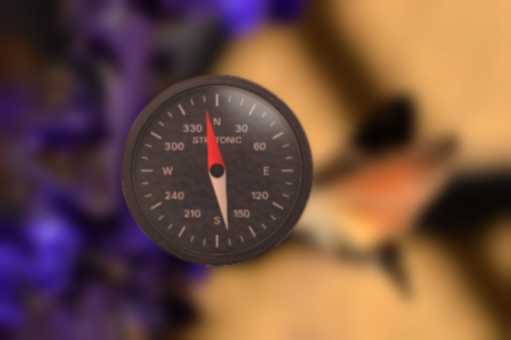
350 °
